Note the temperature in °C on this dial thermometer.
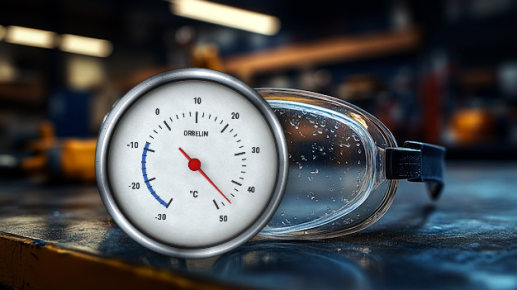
46 °C
